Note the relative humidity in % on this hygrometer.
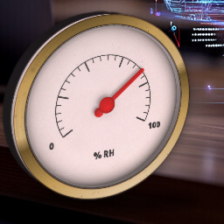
72 %
